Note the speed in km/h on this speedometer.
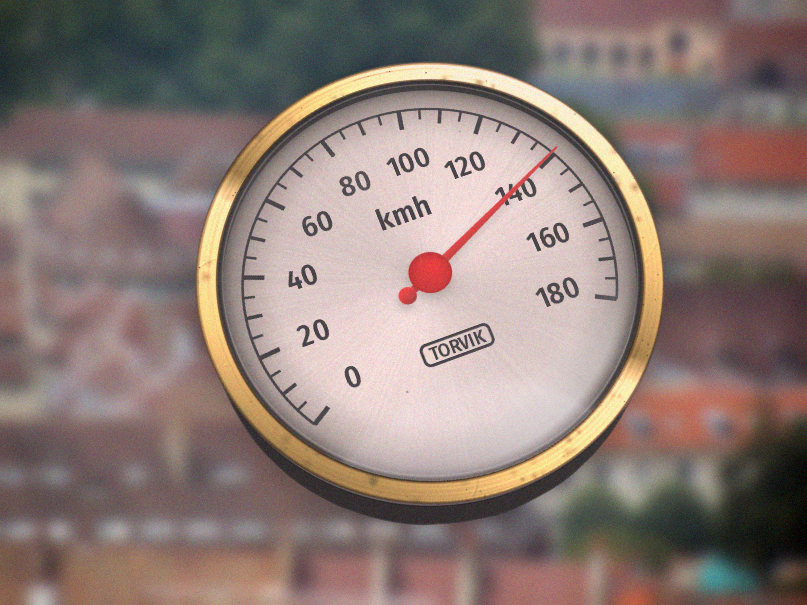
140 km/h
